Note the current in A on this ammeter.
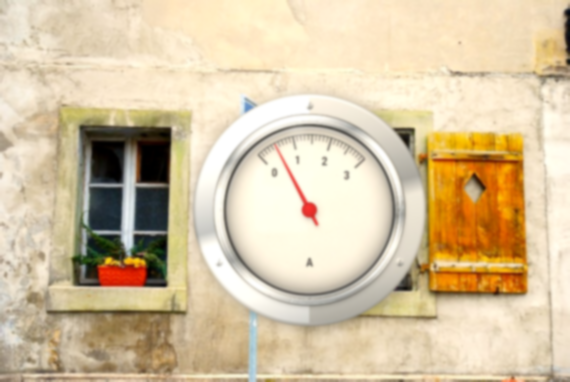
0.5 A
